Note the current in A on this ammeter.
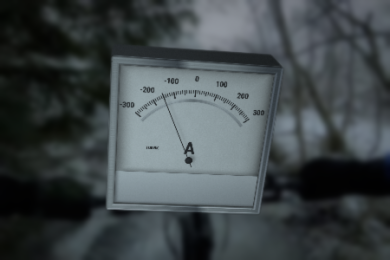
-150 A
